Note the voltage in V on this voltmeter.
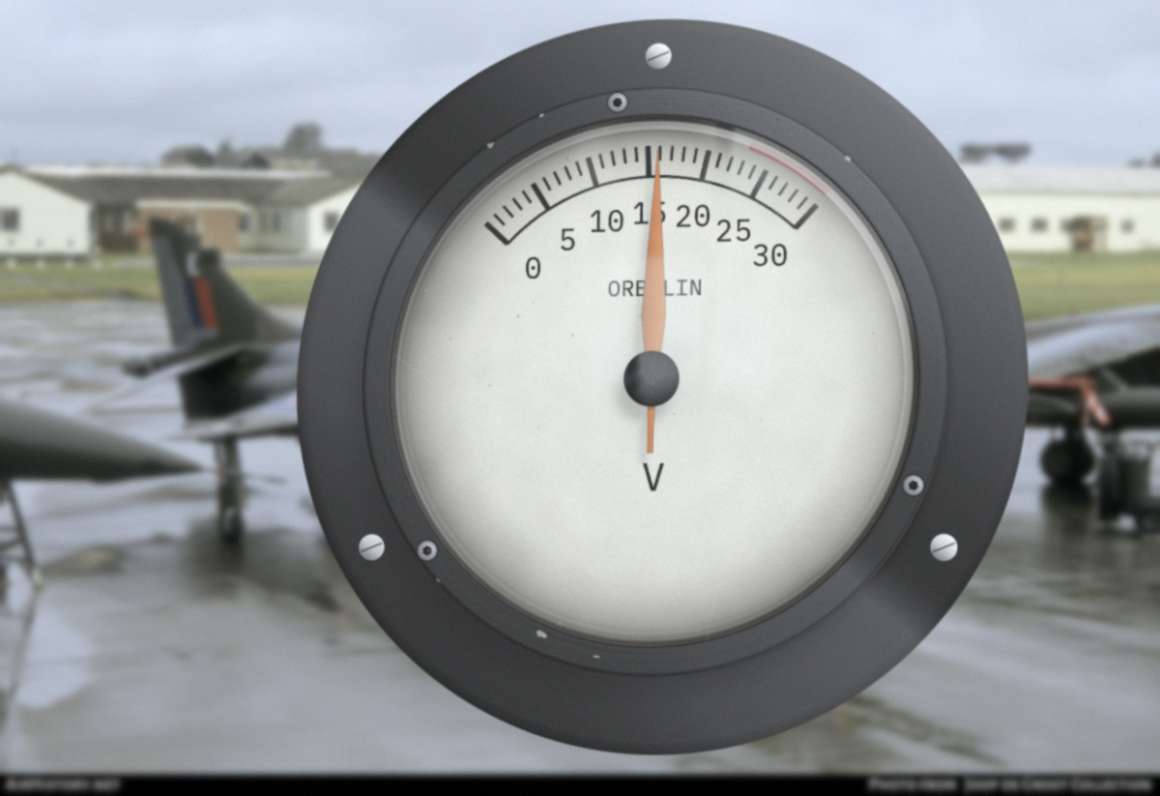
16 V
